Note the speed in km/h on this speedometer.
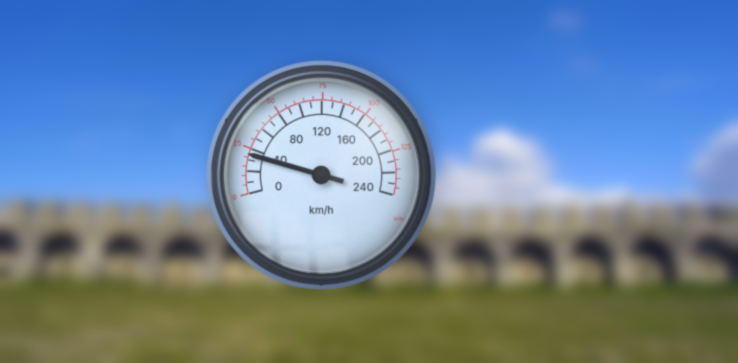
35 km/h
